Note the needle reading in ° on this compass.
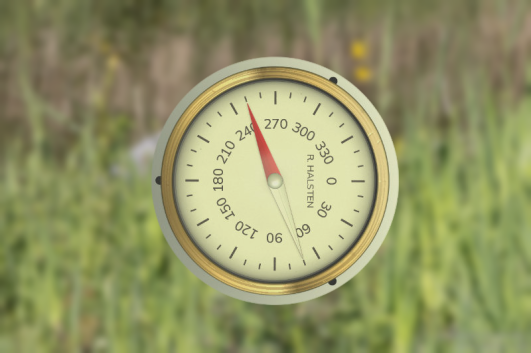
250 °
